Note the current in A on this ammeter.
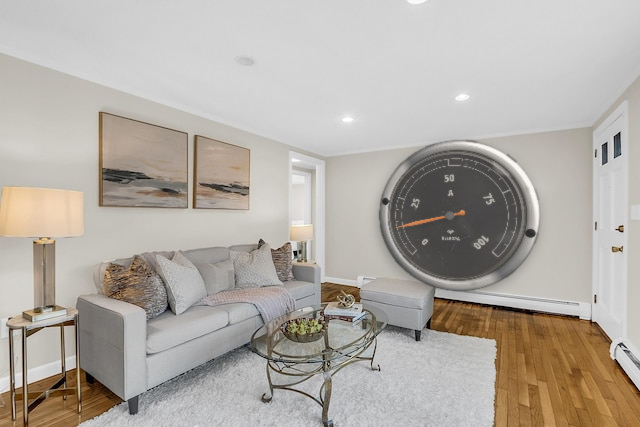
12.5 A
